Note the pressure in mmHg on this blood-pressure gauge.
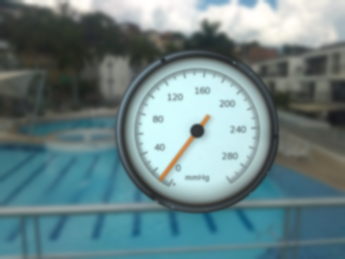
10 mmHg
